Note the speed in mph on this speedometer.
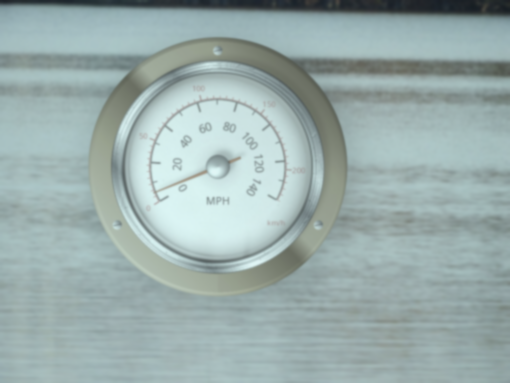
5 mph
